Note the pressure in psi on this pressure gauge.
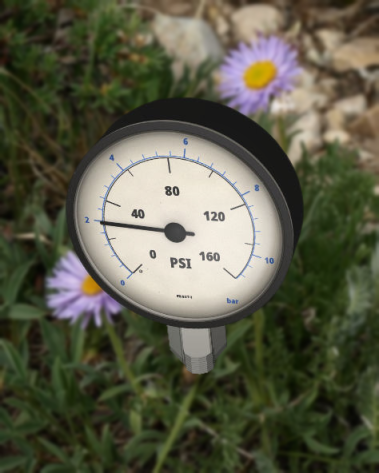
30 psi
